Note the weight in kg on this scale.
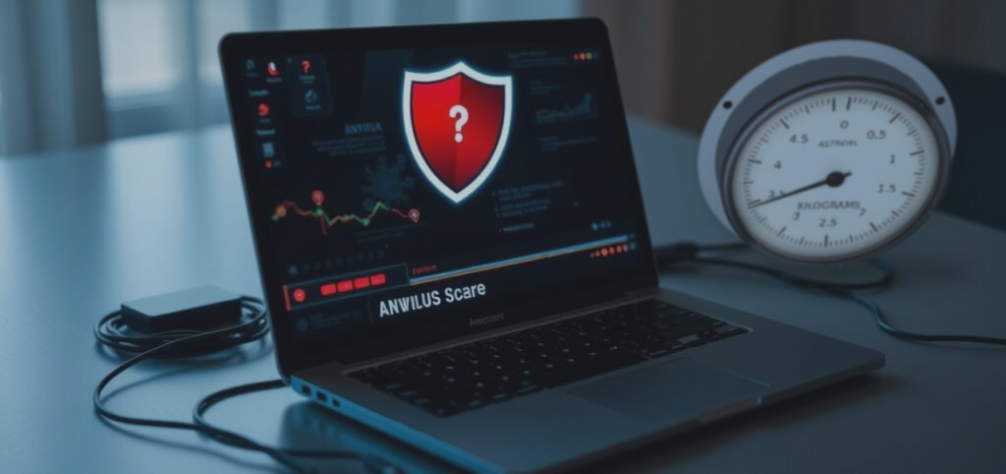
3.5 kg
